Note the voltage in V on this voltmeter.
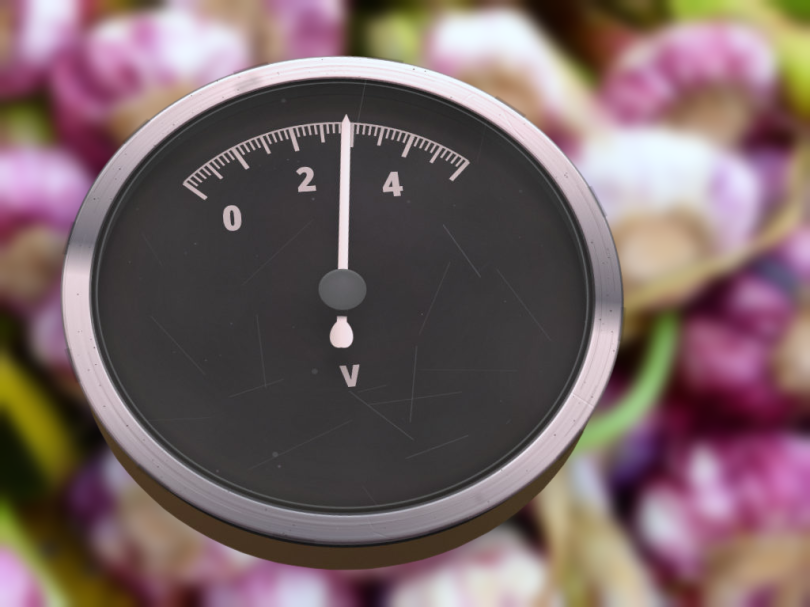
2.9 V
